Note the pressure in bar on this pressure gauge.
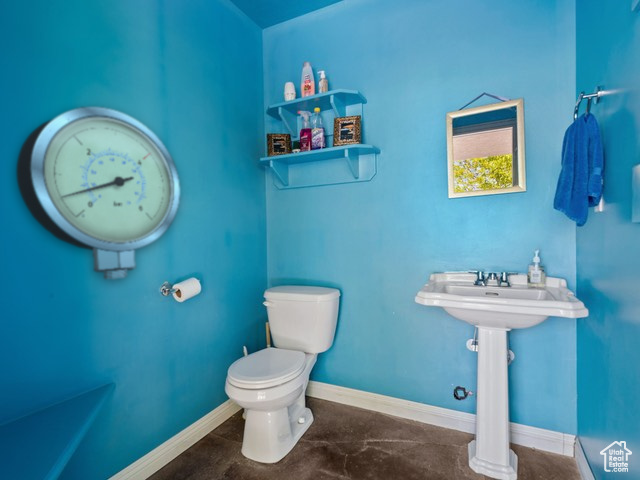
0.5 bar
